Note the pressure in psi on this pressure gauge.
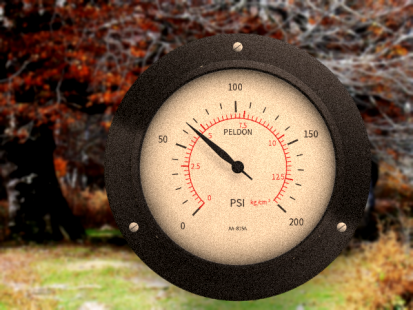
65 psi
